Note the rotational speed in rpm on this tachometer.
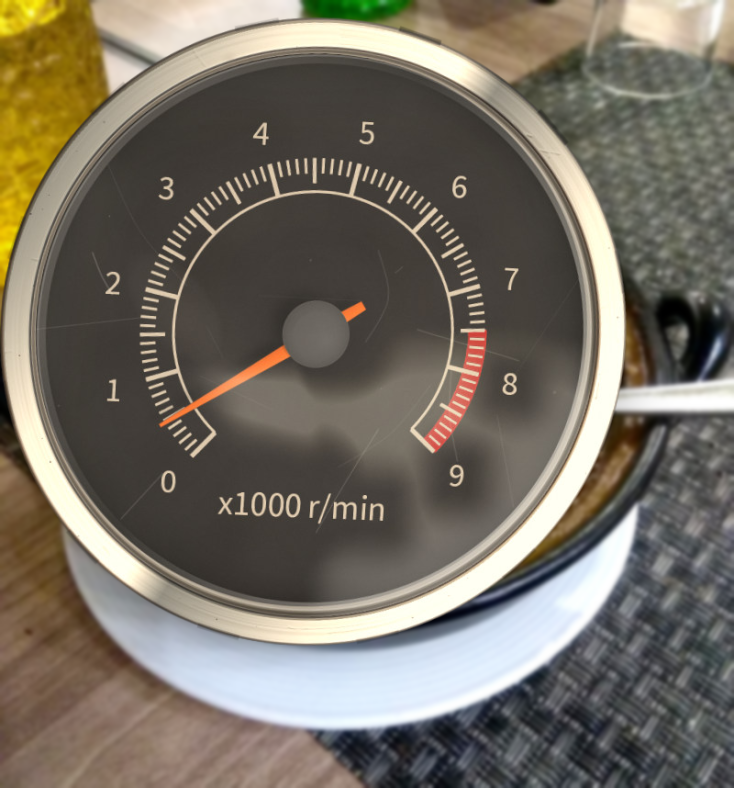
500 rpm
